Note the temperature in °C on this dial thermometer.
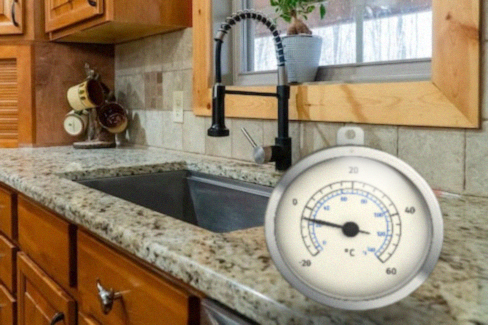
-4 °C
